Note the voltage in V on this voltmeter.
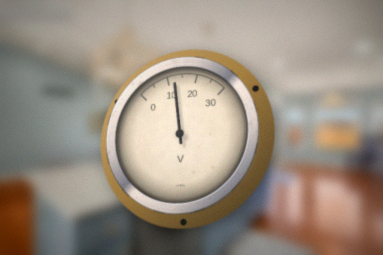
12.5 V
